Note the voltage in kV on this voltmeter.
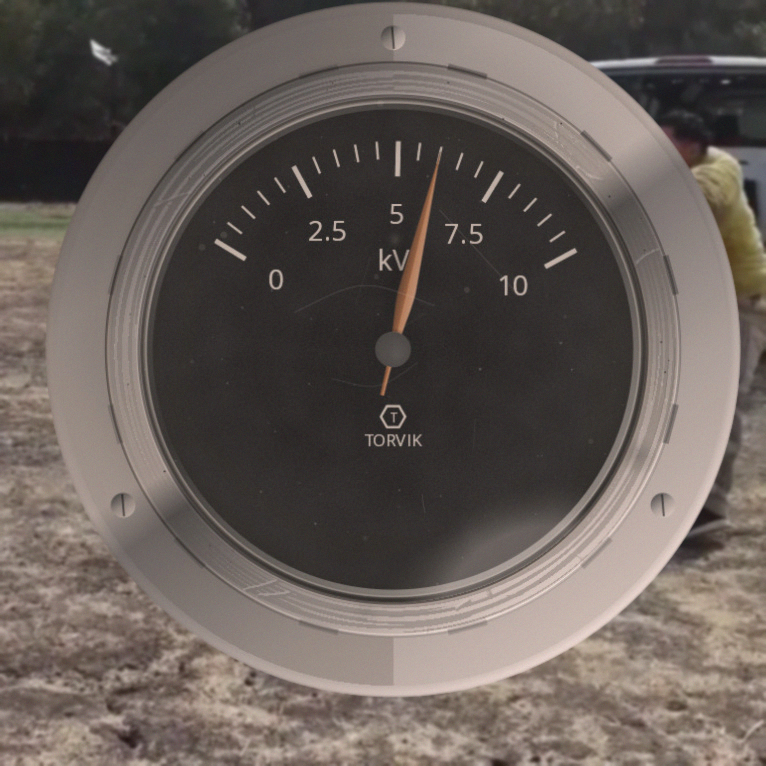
6 kV
